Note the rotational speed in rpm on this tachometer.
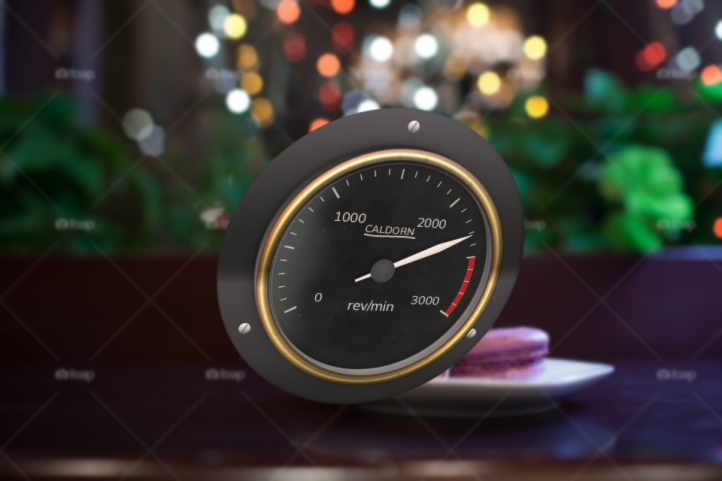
2300 rpm
